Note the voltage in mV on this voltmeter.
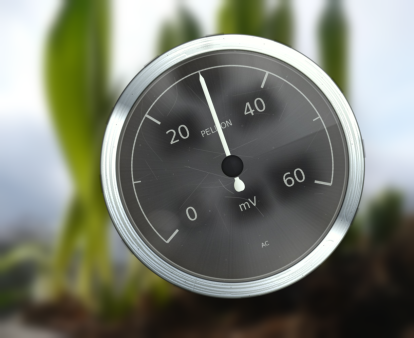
30 mV
